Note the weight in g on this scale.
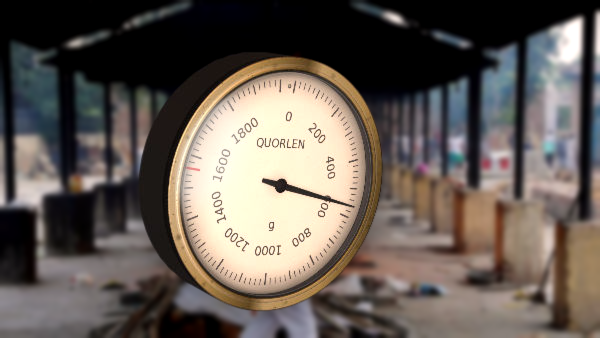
560 g
